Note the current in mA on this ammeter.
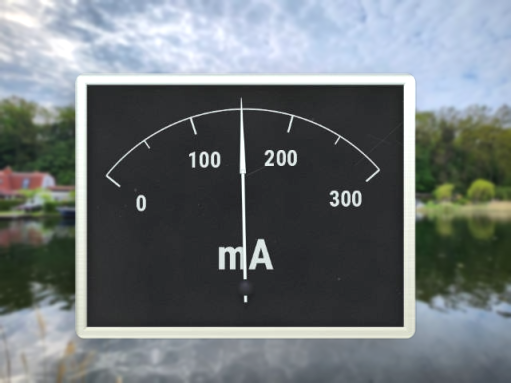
150 mA
